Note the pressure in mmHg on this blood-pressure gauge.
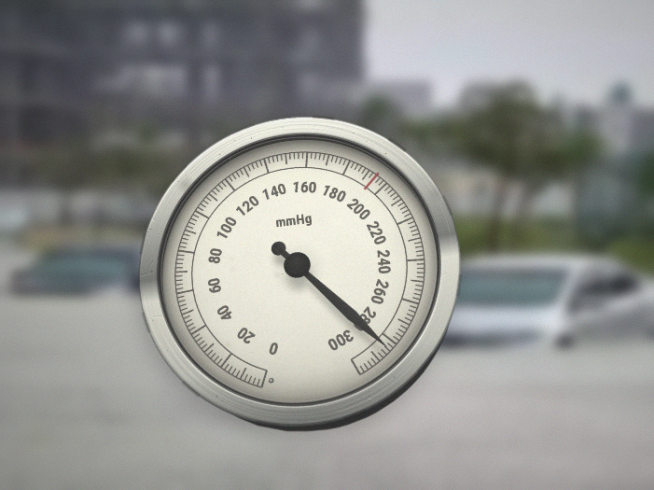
284 mmHg
